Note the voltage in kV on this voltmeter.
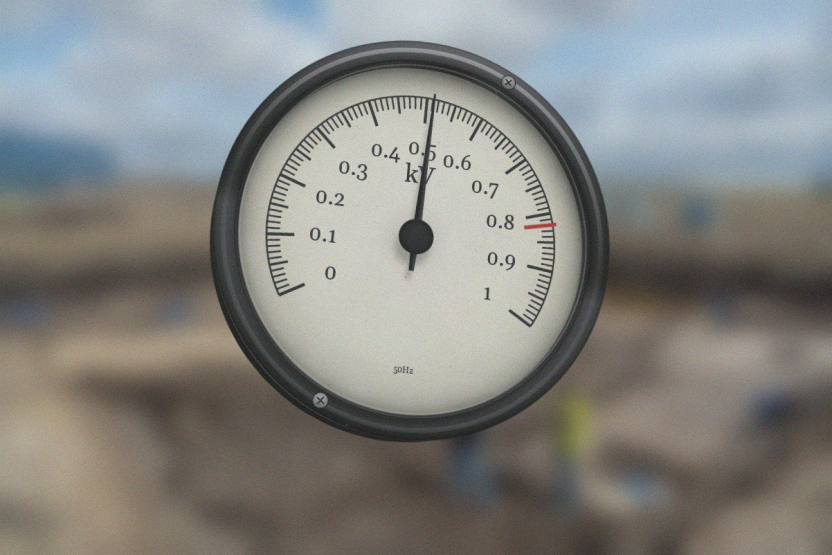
0.51 kV
